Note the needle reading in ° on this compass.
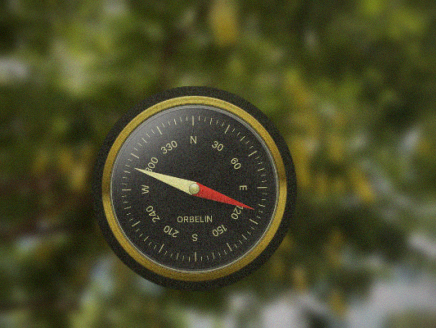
110 °
